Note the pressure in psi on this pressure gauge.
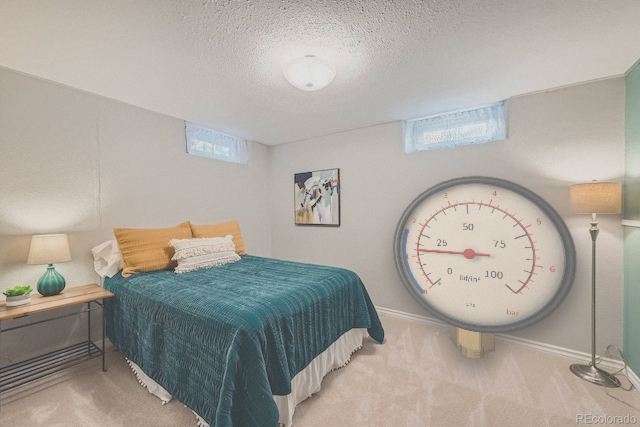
17.5 psi
